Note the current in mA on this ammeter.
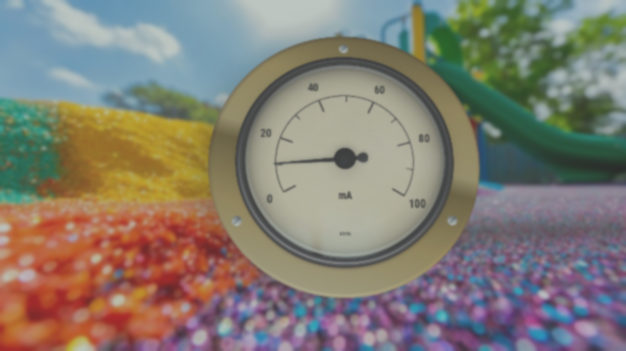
10 mA
